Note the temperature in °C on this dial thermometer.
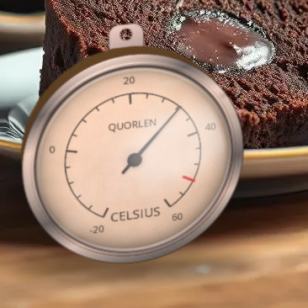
32 °C
